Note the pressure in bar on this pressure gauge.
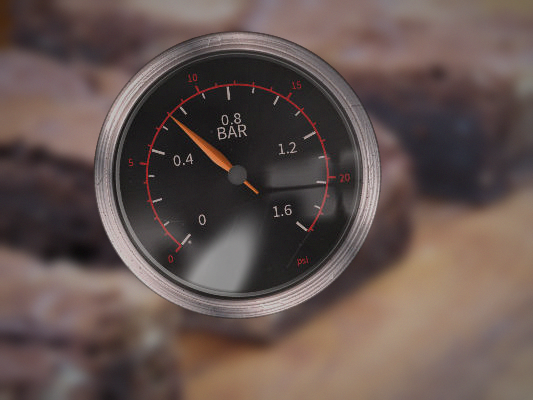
0.55 bar
